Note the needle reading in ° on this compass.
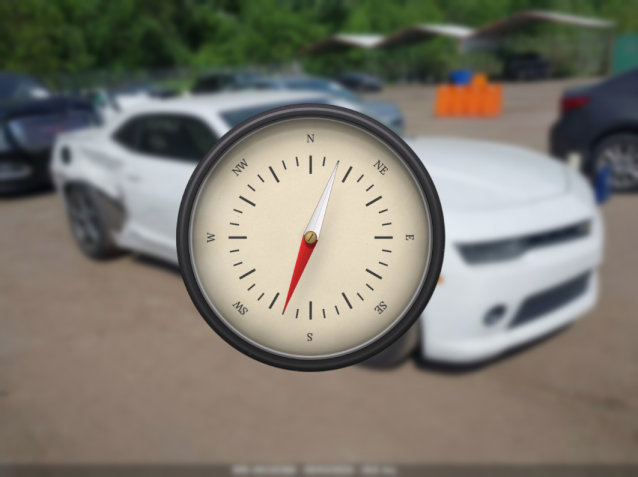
200 °
